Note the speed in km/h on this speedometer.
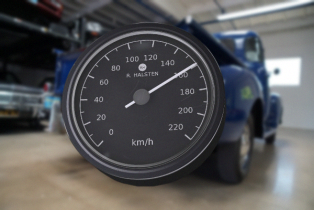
160 km/h
